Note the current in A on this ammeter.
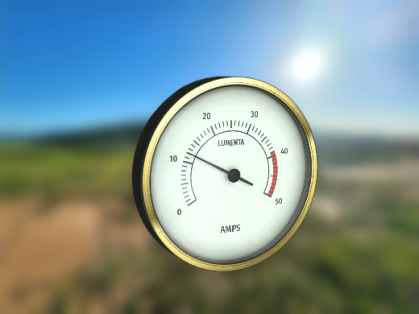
12 A
